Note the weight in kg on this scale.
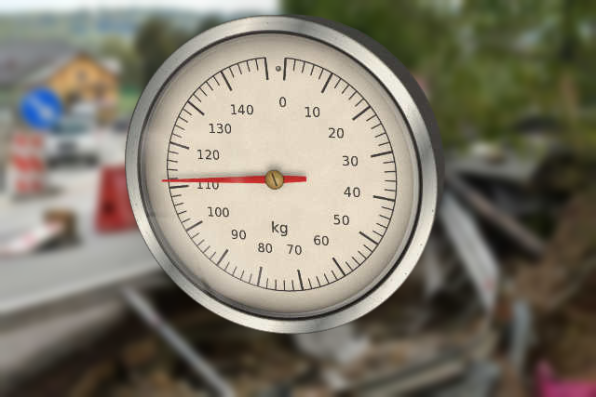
112 kg
